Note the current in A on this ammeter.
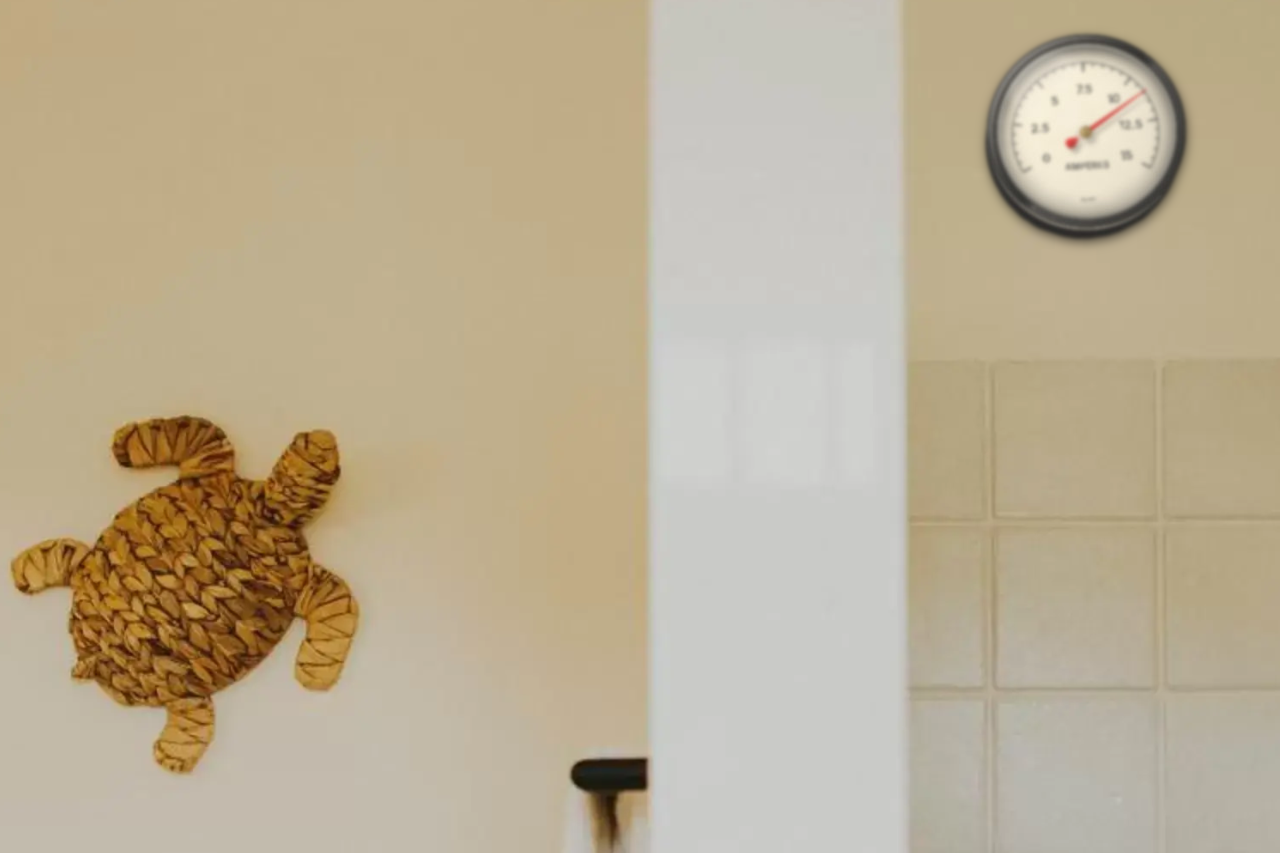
11 A
